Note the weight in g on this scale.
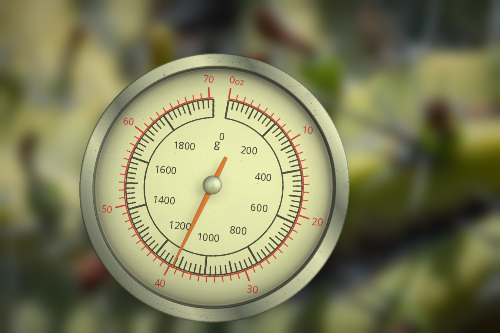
1120 g
